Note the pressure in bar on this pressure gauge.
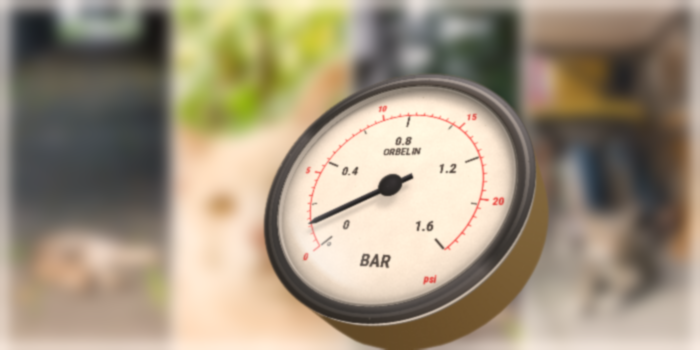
0.1 bar
